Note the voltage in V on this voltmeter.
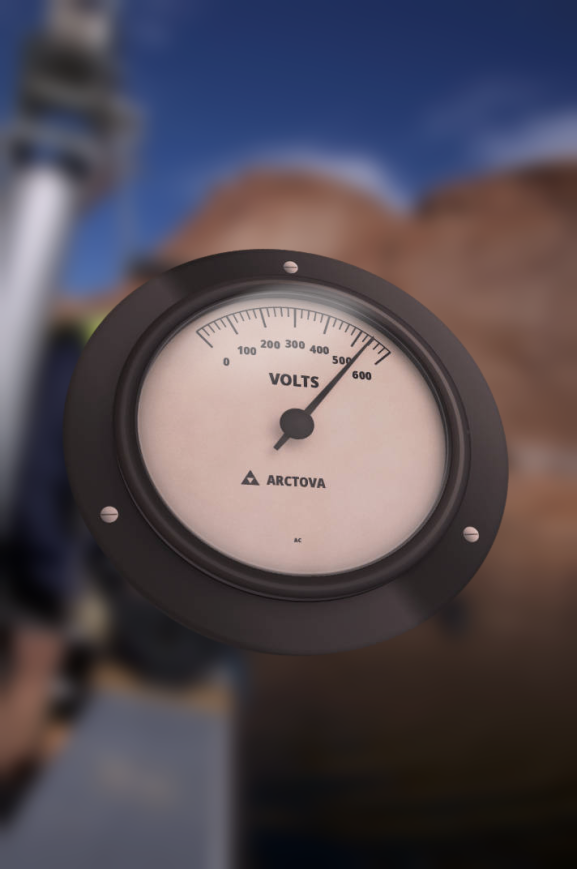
540 V
